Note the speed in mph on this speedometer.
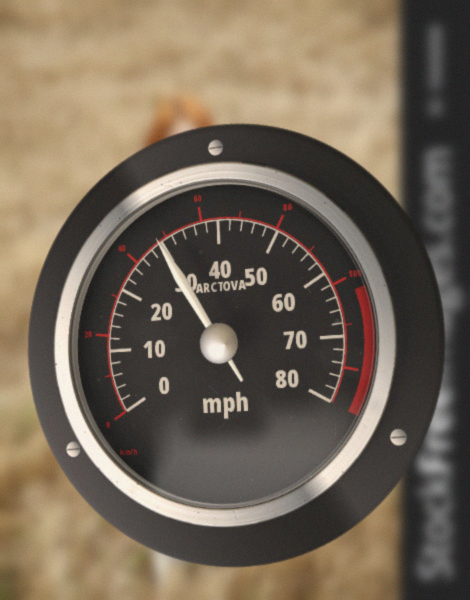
30 mph
